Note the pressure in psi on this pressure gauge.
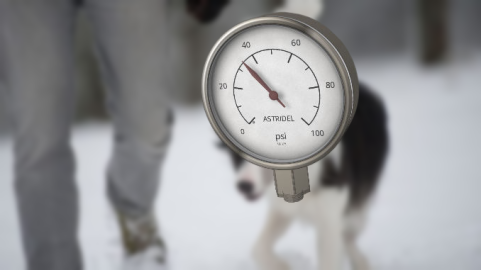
35 psi
